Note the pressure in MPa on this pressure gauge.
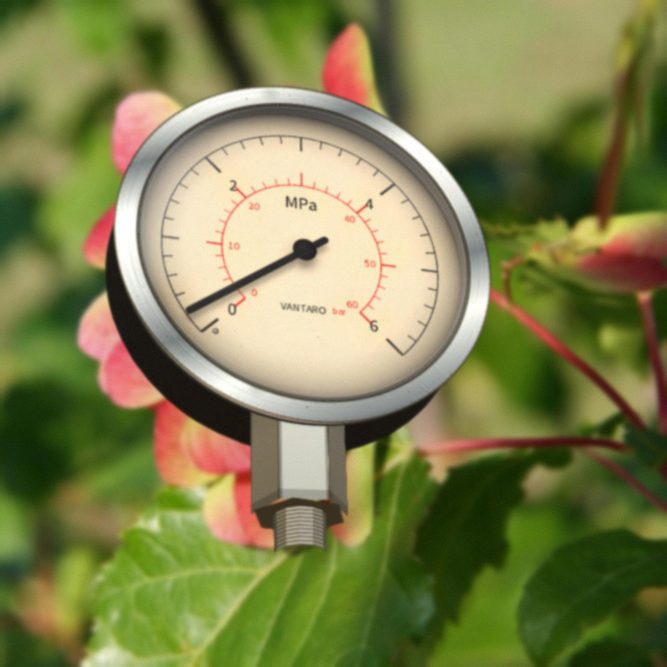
0.2 MPa
